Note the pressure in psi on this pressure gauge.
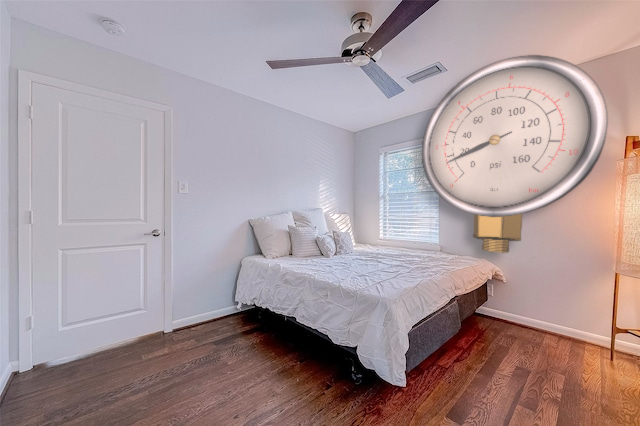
15 psi
